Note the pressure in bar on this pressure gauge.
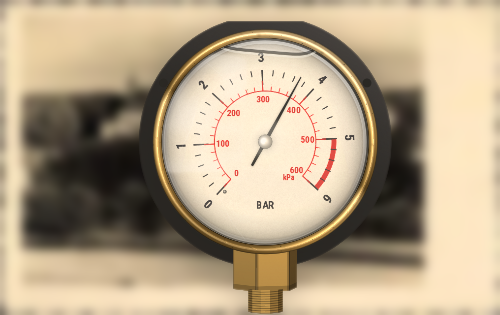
3.7 bar
